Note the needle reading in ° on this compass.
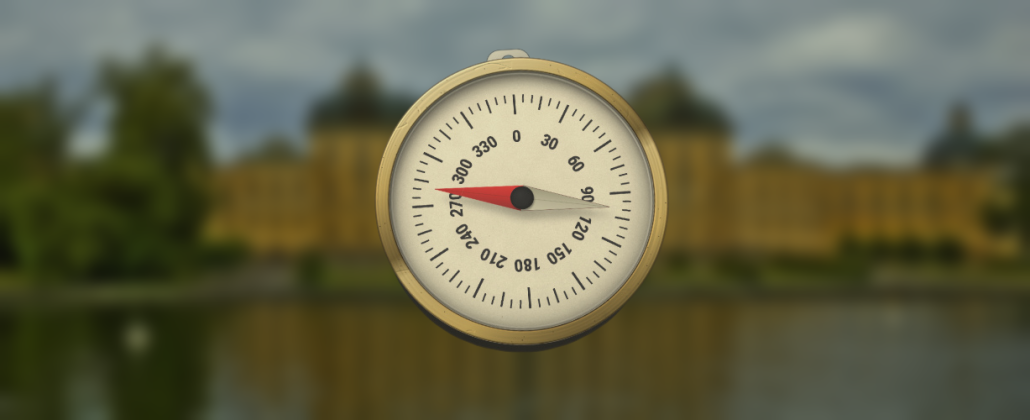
280 °
